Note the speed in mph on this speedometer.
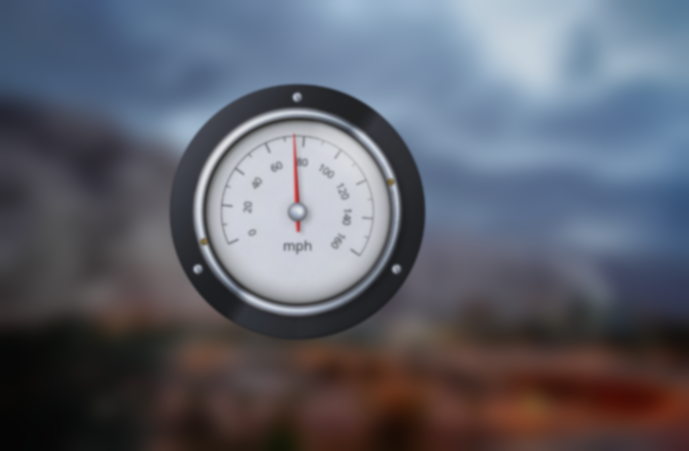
75 mph
